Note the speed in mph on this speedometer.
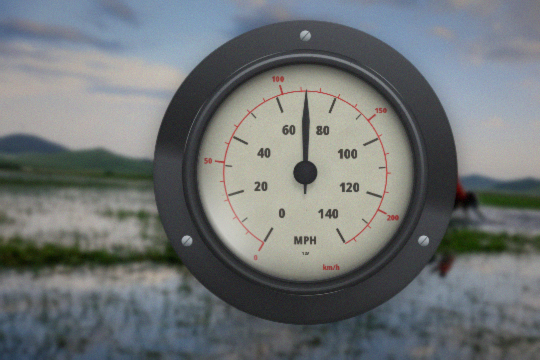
70 mph
